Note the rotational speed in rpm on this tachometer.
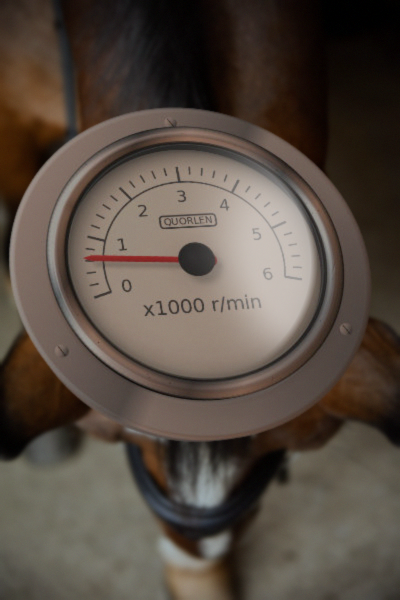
600 rpm
